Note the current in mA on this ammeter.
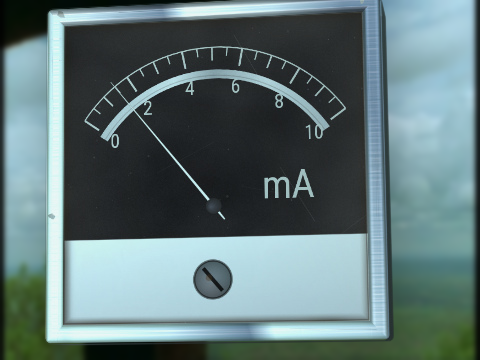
1.5 mA
